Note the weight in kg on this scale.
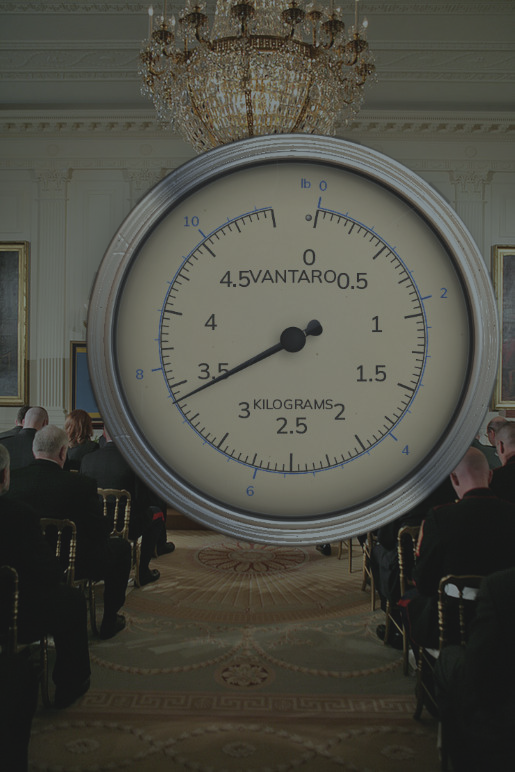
3.4 kg
